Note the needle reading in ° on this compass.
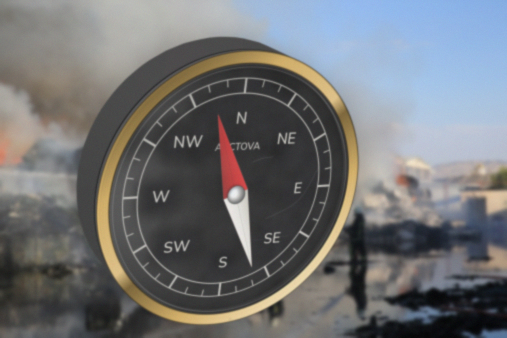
340 °
